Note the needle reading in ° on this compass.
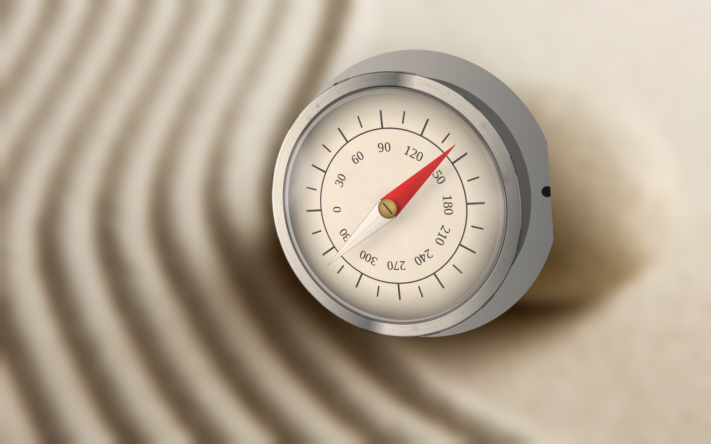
142.5 °
